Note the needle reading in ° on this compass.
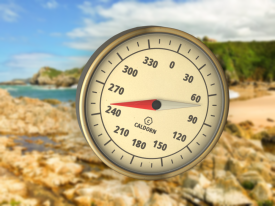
250 °
